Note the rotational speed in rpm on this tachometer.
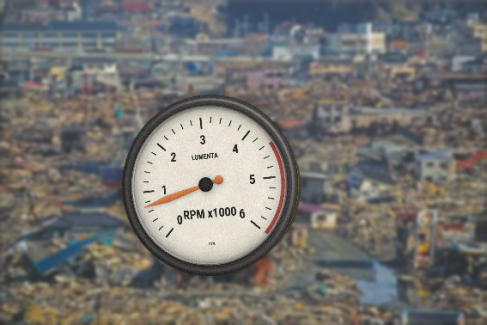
700 rpm
